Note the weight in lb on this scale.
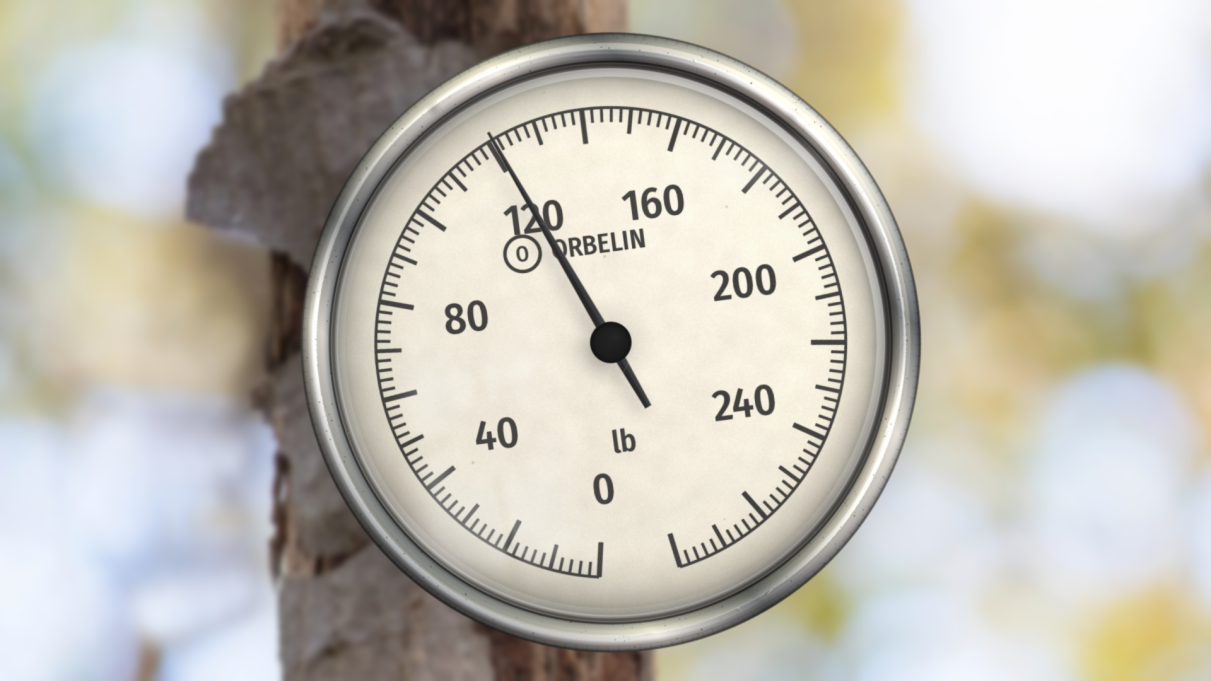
121 lb
